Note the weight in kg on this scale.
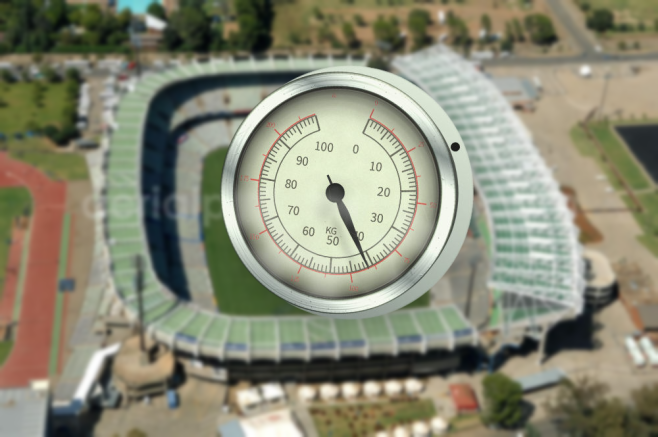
41 kg
